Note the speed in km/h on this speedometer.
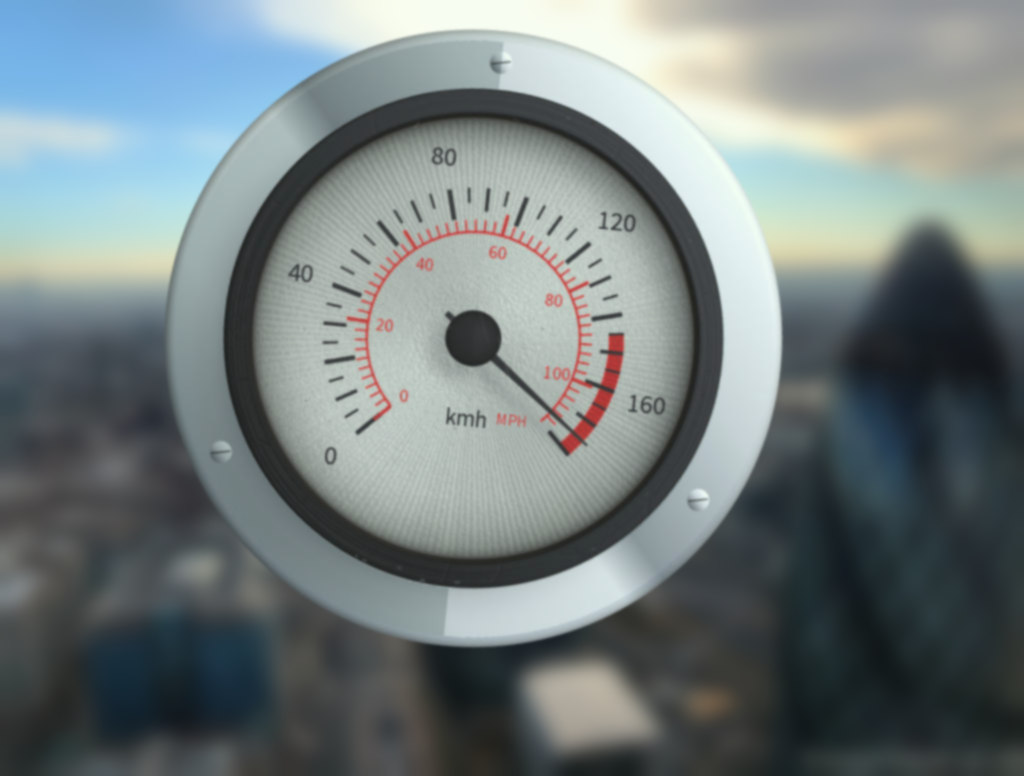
175 km/h
